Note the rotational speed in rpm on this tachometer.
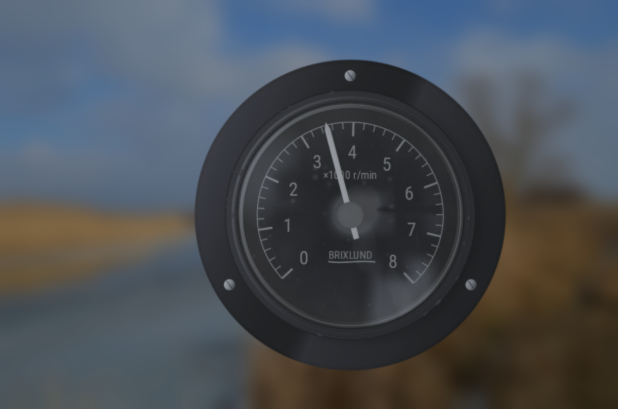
3500 rpm
